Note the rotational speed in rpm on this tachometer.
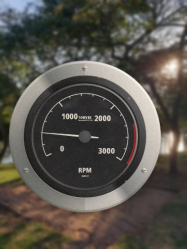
400 rpm
